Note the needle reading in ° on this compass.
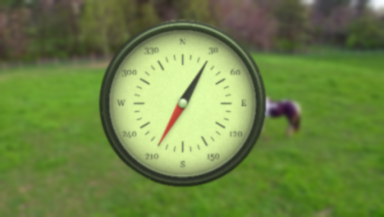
210 °
